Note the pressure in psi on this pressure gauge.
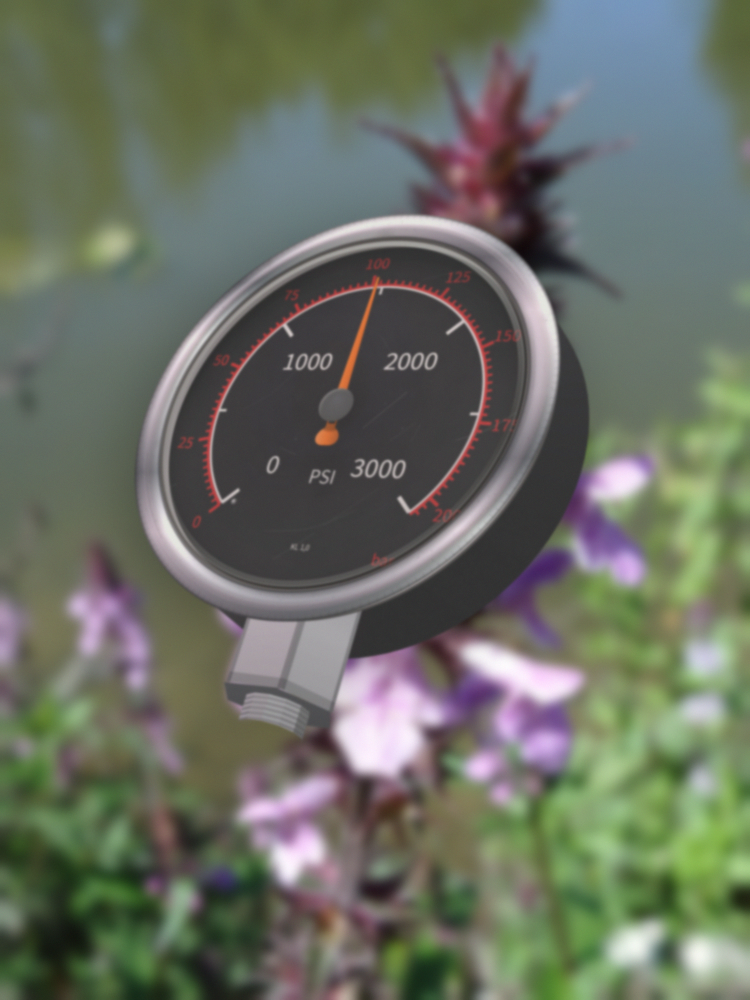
1500 psi
